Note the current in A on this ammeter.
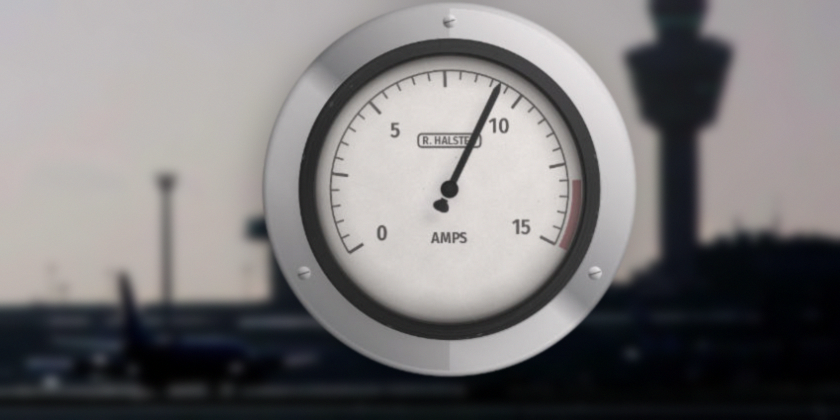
9.25 A
